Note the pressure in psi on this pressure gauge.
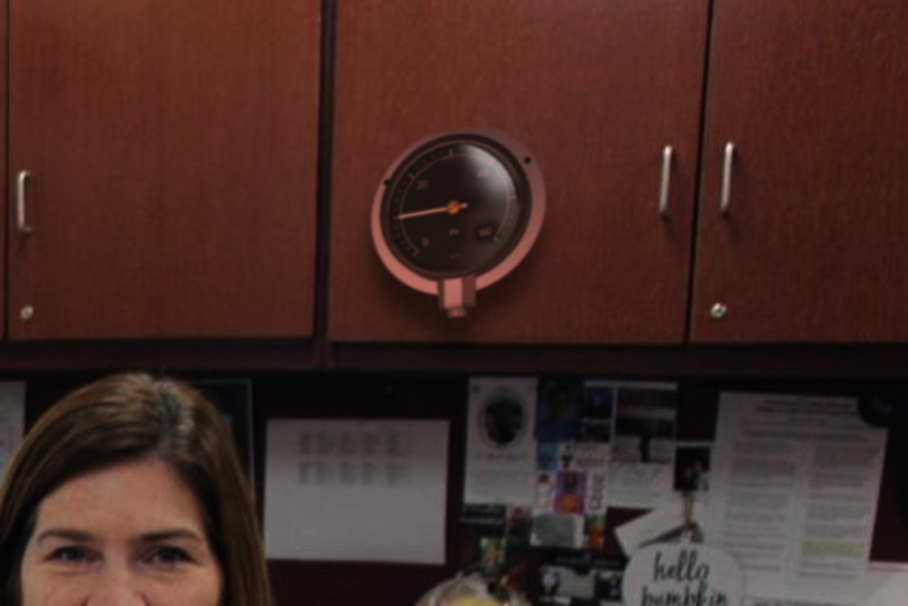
10 psi
